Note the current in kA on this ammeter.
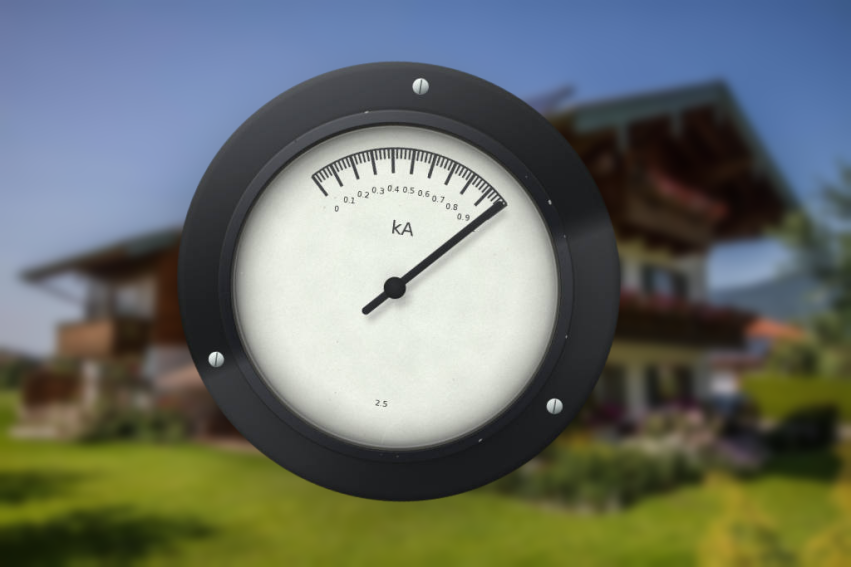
0.98 kA
